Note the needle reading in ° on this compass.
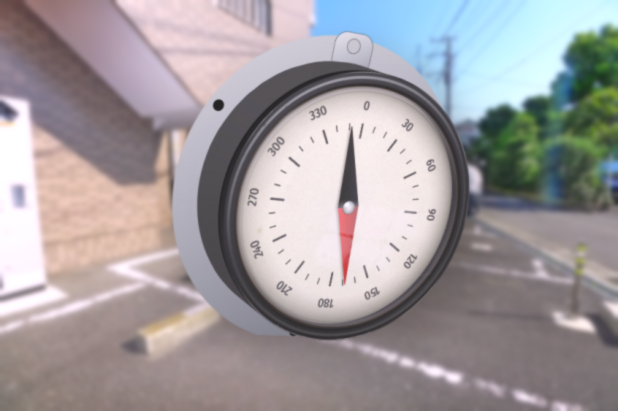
170 °
